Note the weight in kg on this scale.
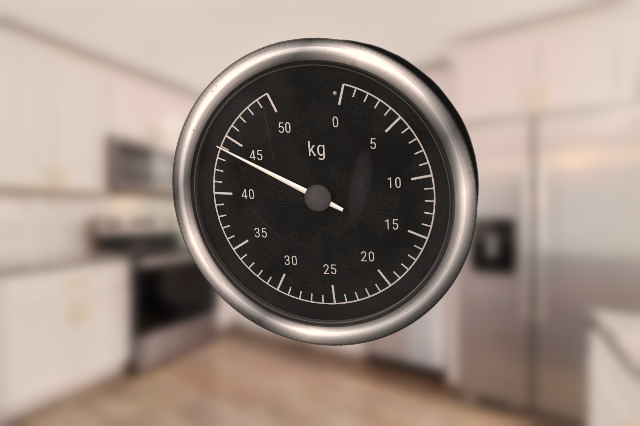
44 kg
